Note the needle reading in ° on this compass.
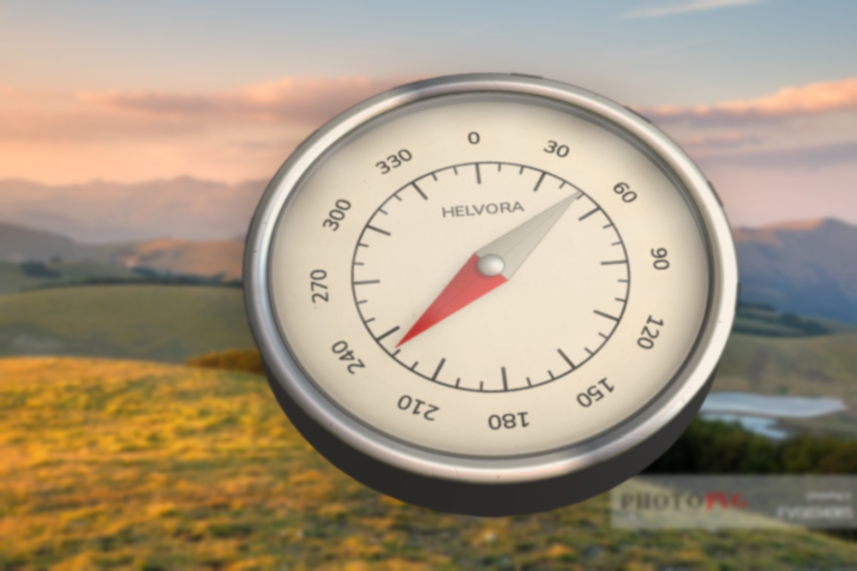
230 °
